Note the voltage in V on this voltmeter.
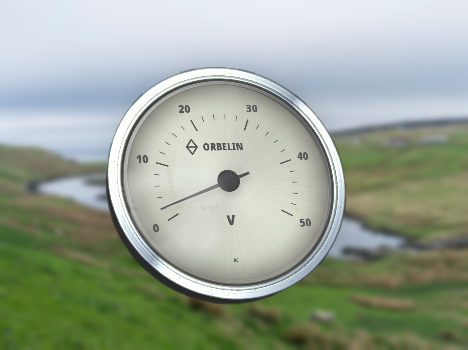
2 V
